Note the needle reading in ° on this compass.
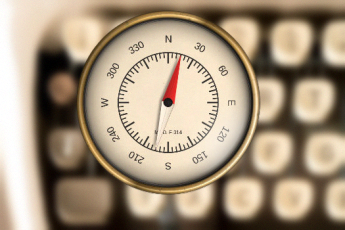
15 °
